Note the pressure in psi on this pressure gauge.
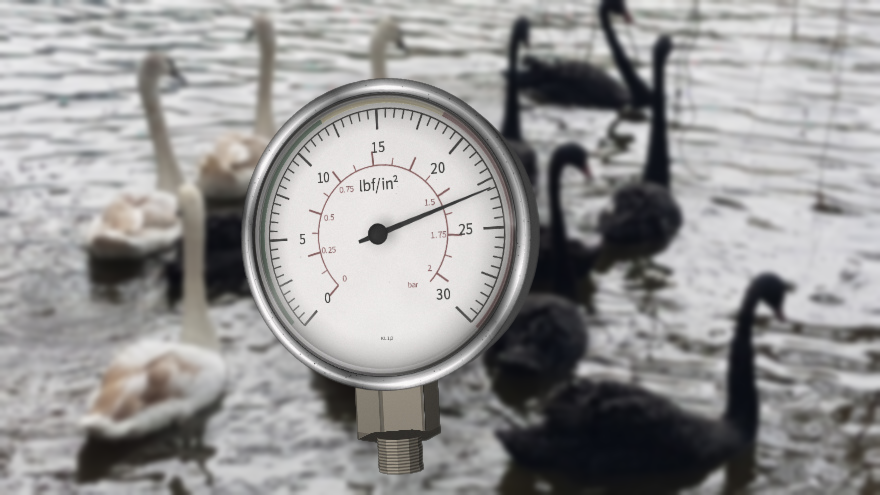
23 psi
